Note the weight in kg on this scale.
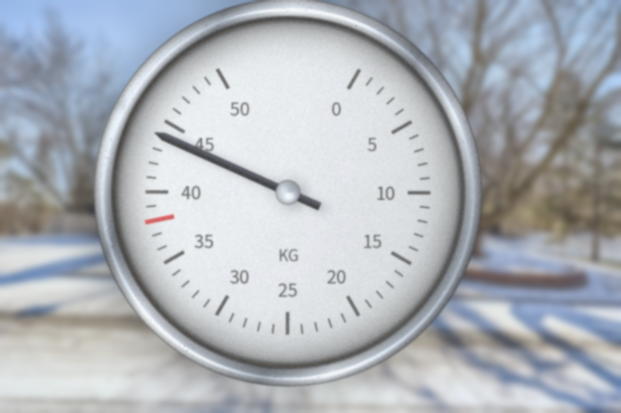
44 kg
